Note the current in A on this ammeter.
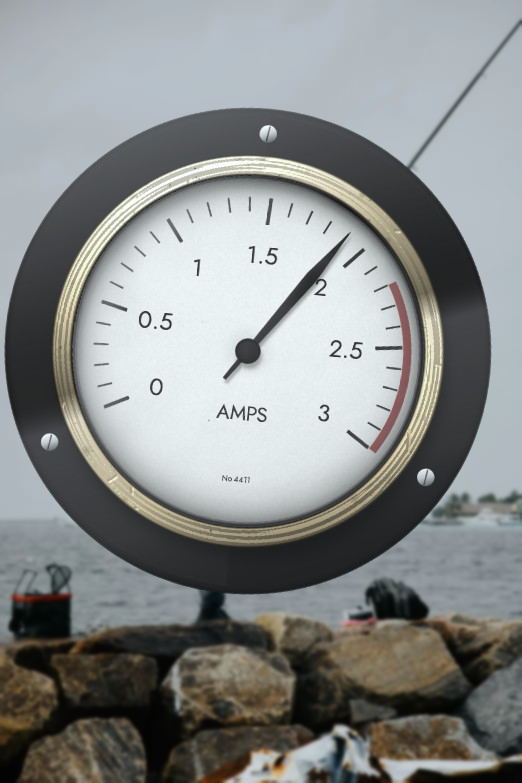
1.9 A
